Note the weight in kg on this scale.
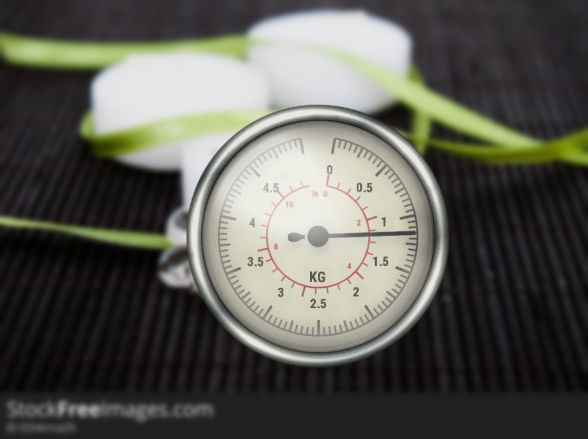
1.15 kg
